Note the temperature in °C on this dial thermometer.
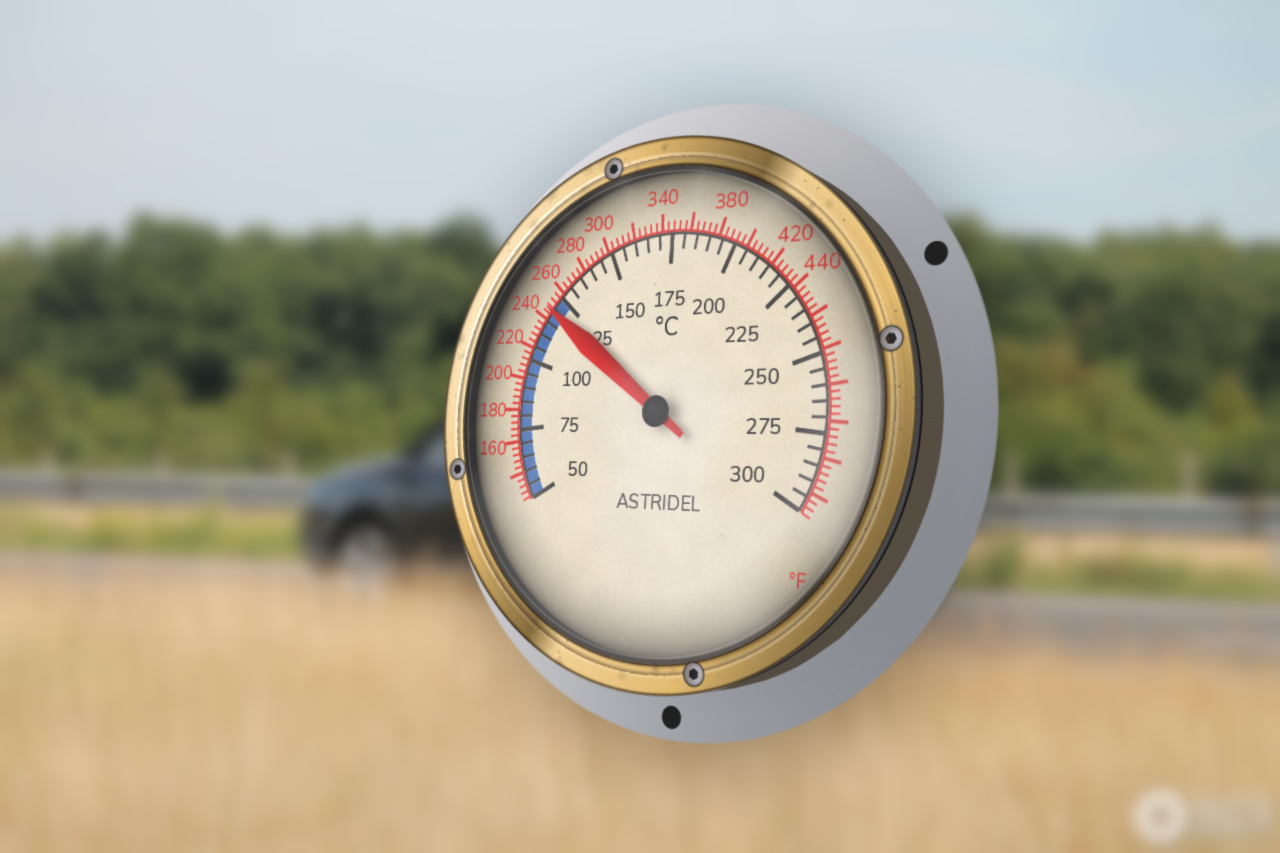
120 °C
